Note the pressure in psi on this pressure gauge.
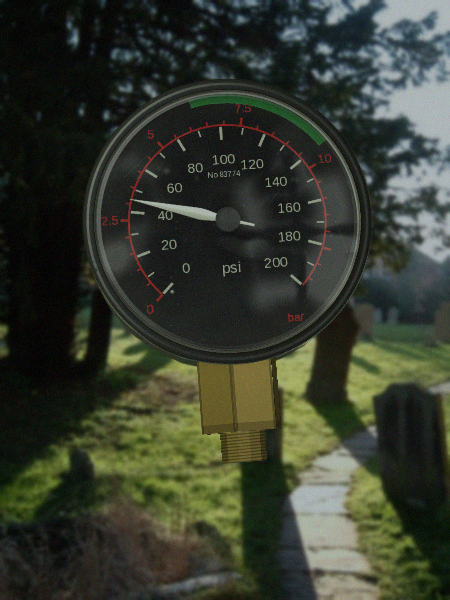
45 psi
